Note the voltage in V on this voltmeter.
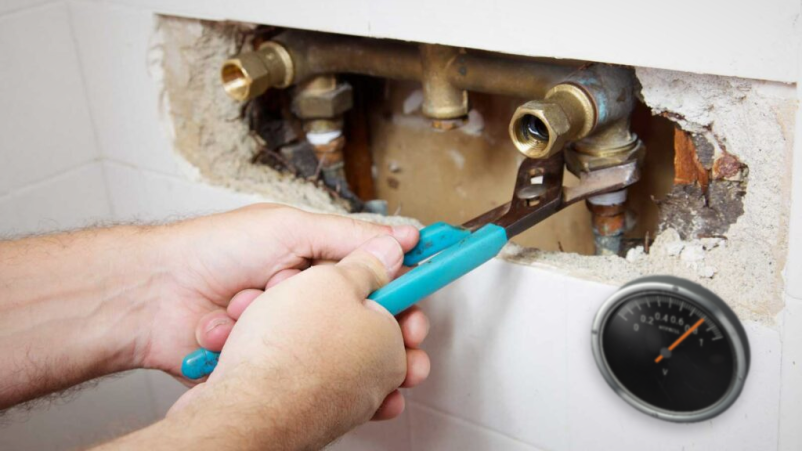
0.8 V
